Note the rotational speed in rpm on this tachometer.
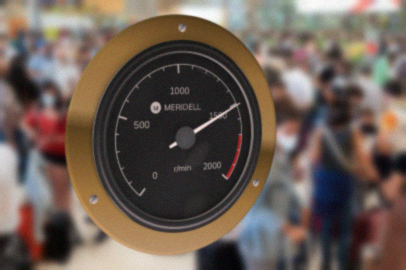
1500 rpm
